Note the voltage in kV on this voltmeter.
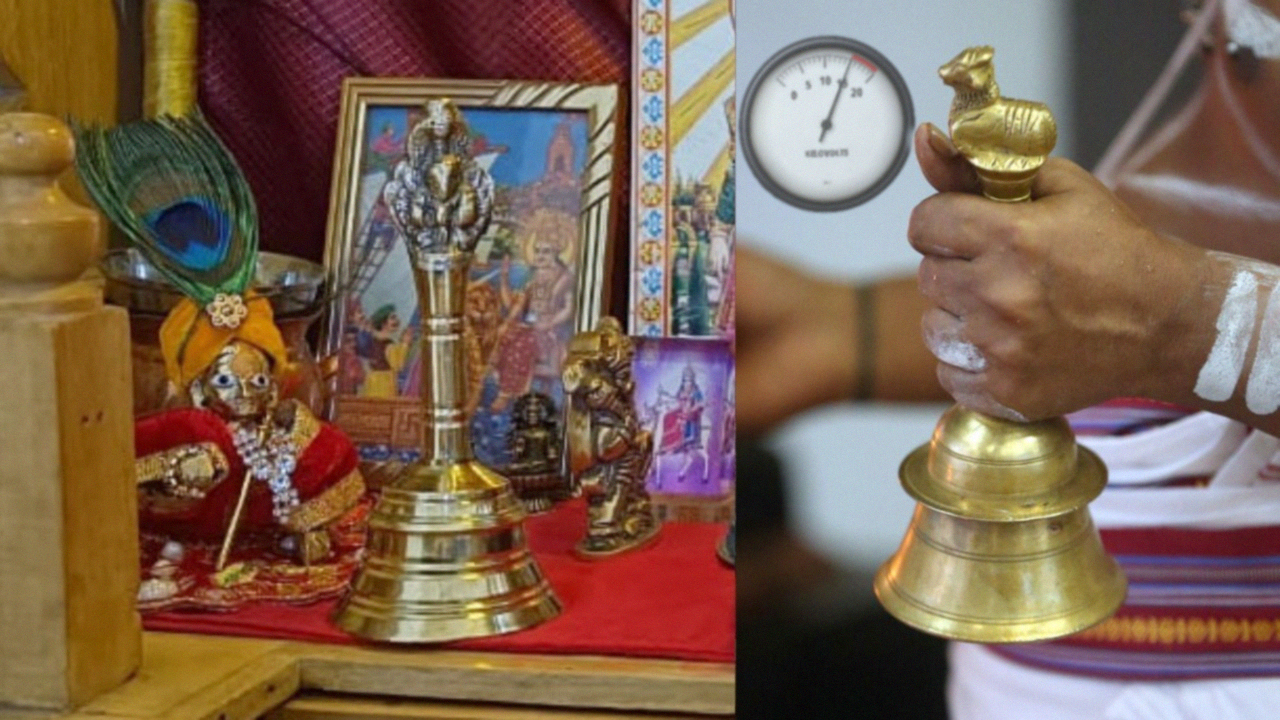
15 kV
